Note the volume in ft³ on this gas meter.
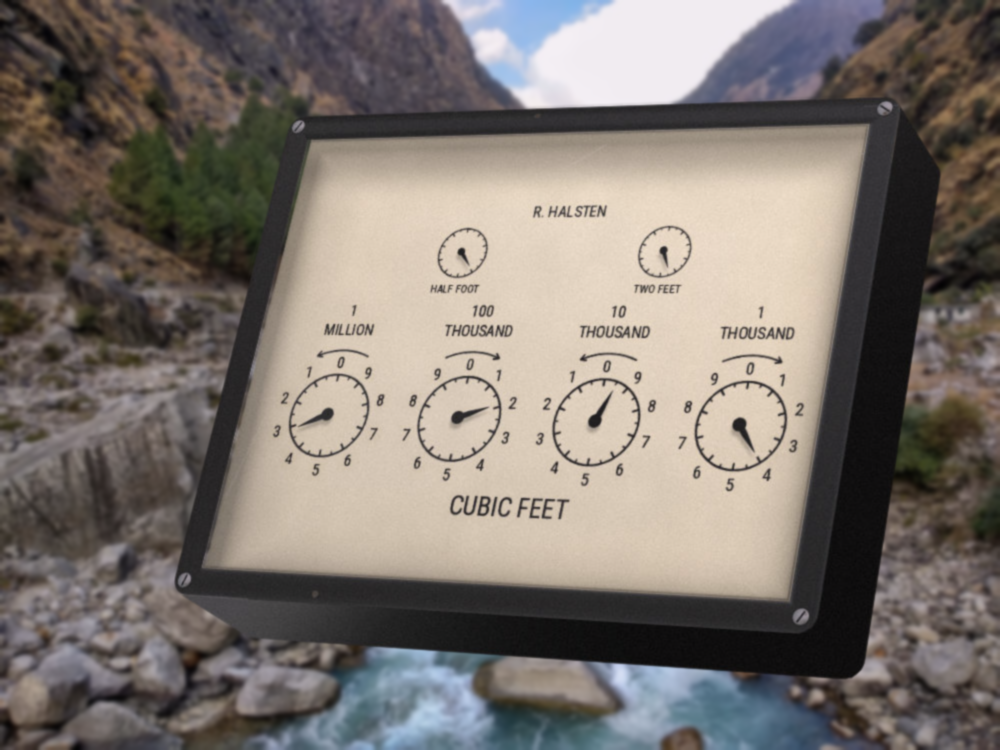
319400 ft³
